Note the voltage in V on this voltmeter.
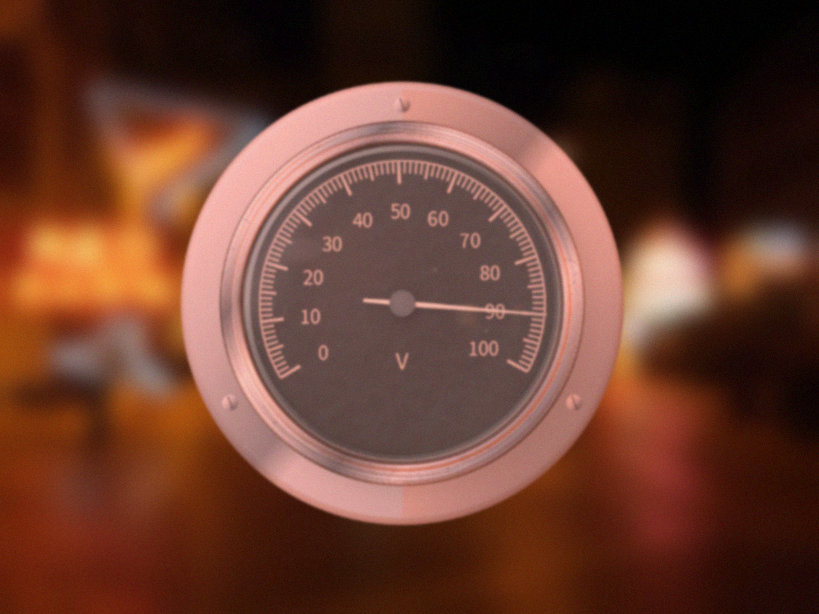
90 V
